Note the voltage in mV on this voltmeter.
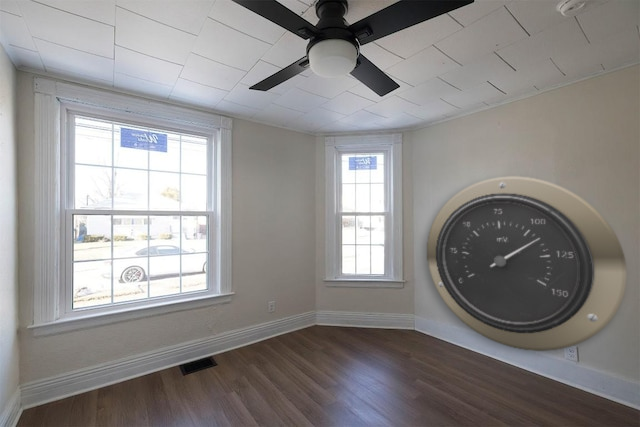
110 mV
